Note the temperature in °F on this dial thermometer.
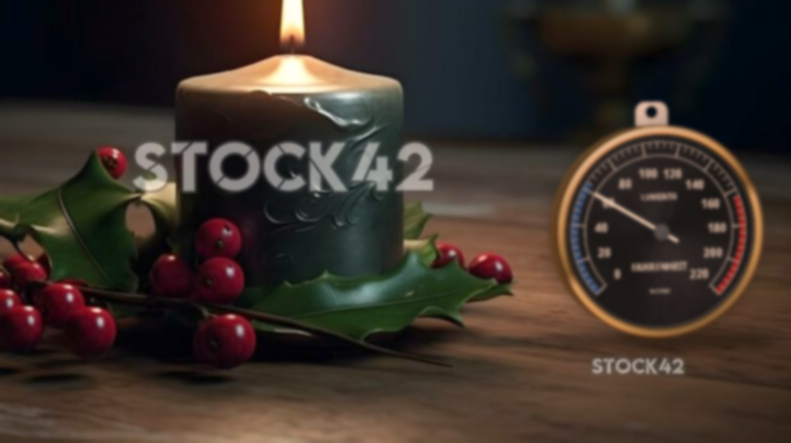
60 °F
